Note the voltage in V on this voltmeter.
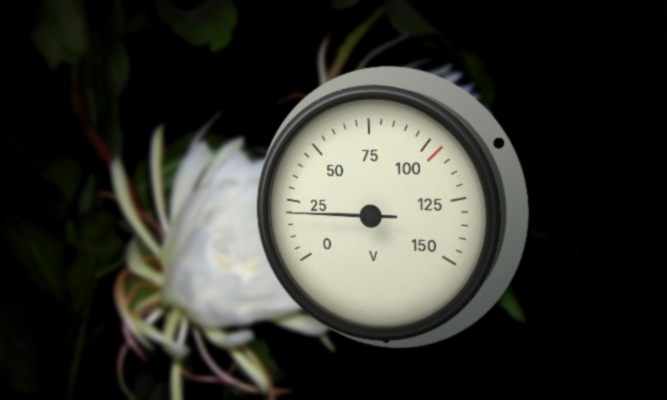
20 V
